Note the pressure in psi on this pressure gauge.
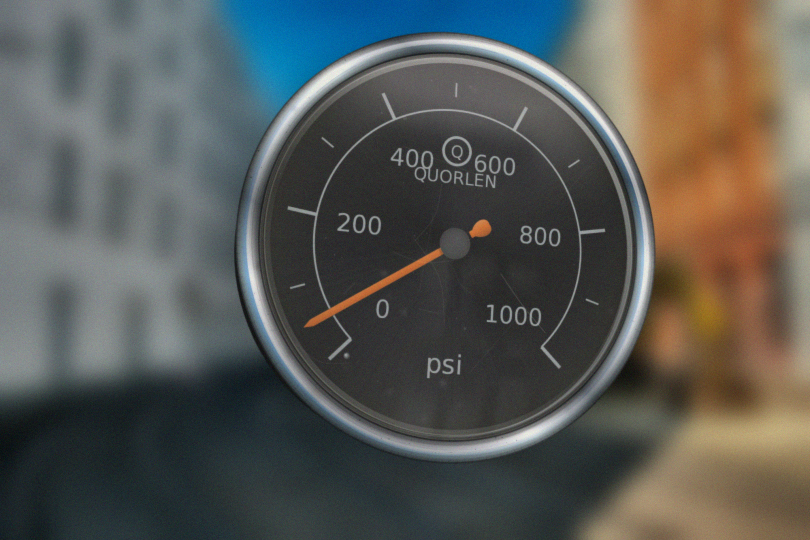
50 psi
